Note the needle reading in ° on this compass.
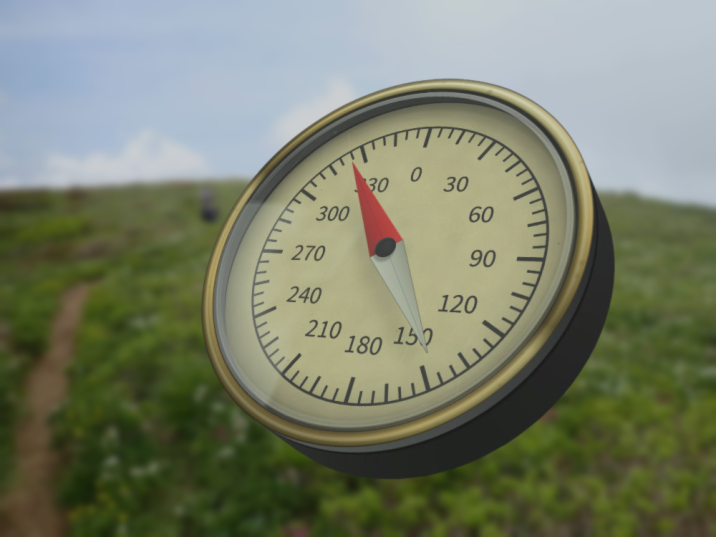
325 °
